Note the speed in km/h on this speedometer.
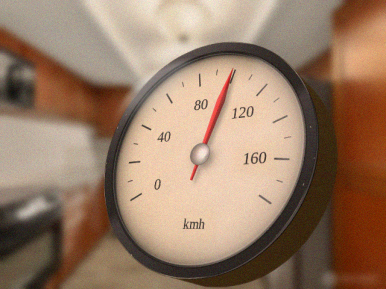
100 km/h
